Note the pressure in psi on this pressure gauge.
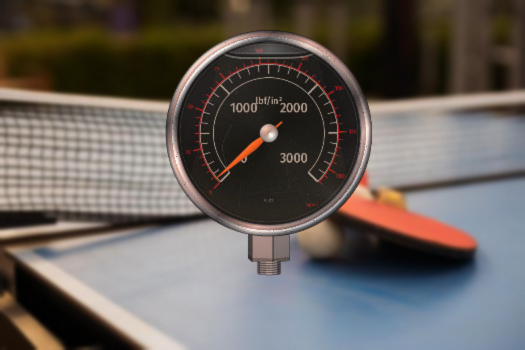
50 psi
